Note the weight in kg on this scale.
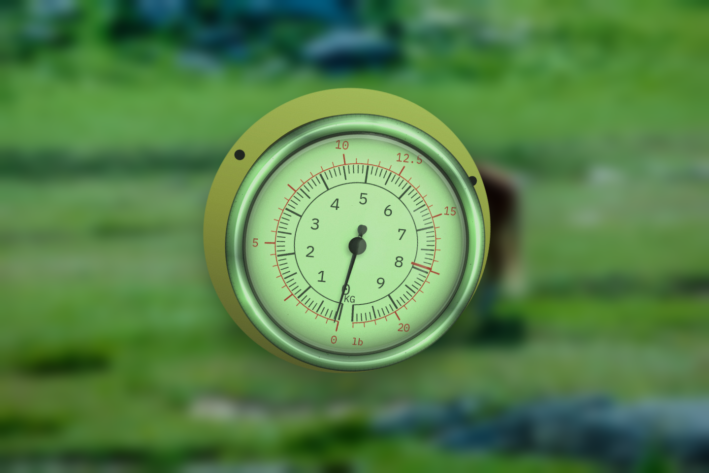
0.1 kg
